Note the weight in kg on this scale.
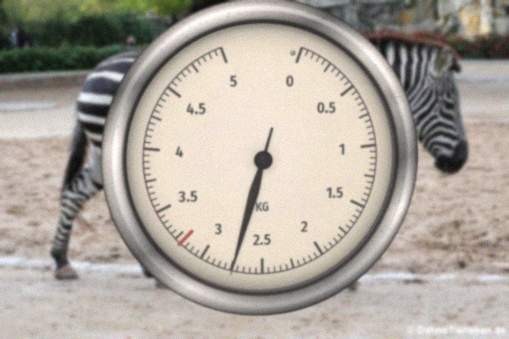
2.75 kg
